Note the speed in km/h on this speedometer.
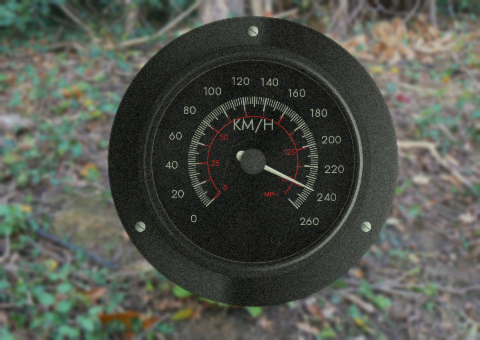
240 km/h
